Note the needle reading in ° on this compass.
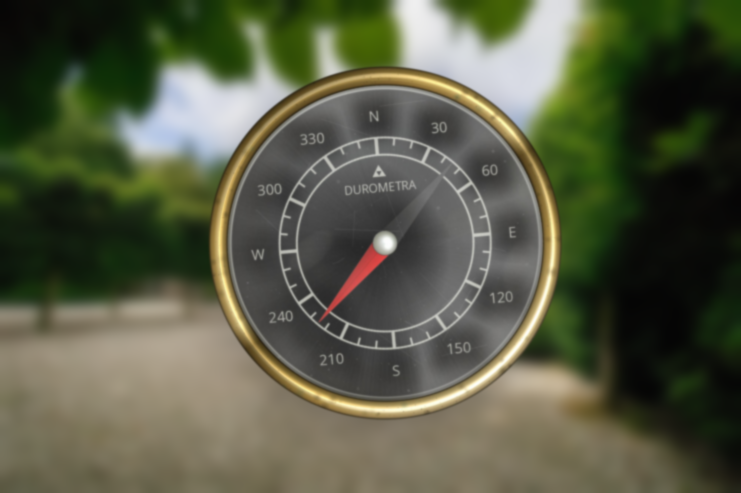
225 °
